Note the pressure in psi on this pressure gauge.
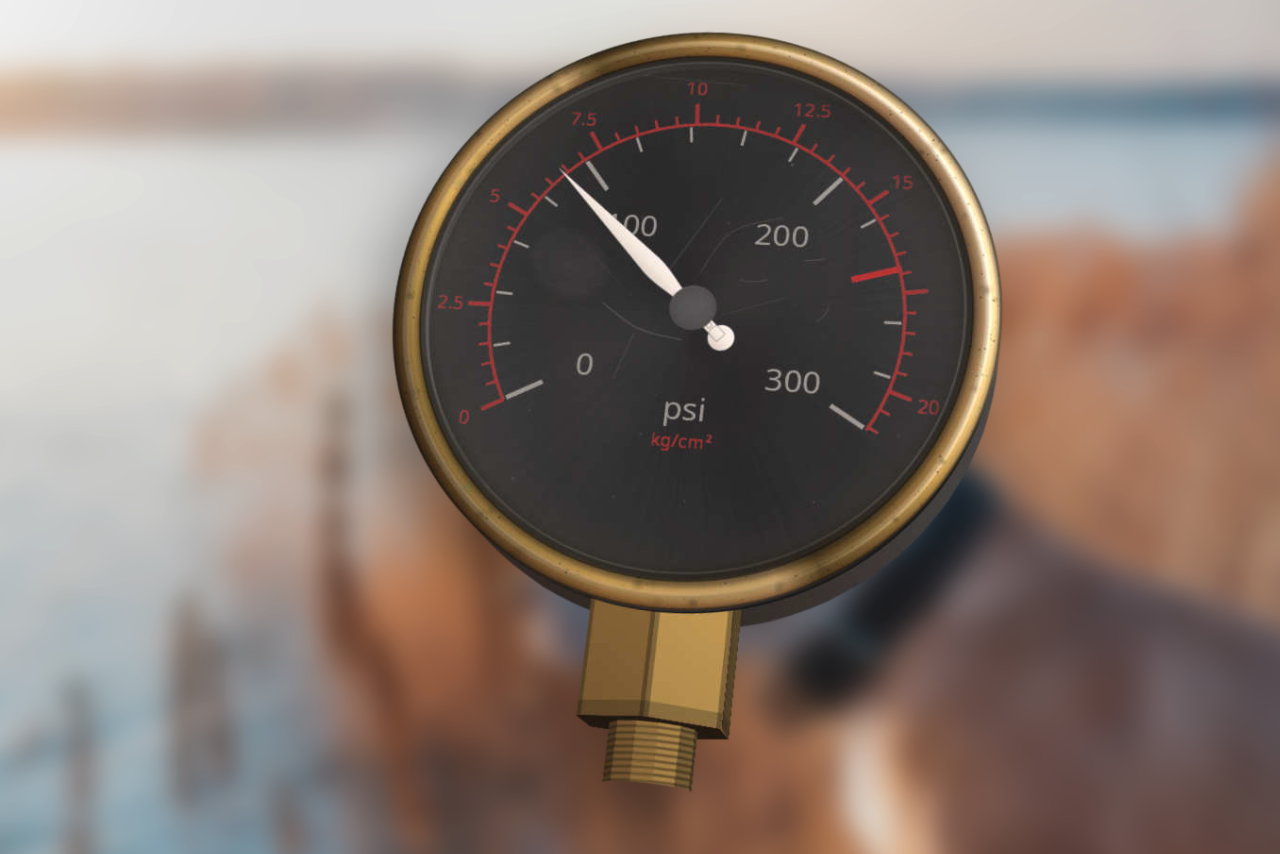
90 psi
